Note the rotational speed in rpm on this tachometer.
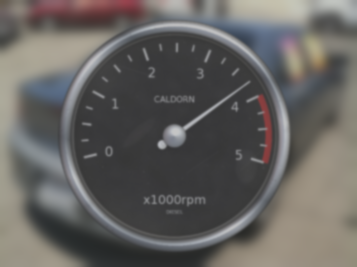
3750 rpm
